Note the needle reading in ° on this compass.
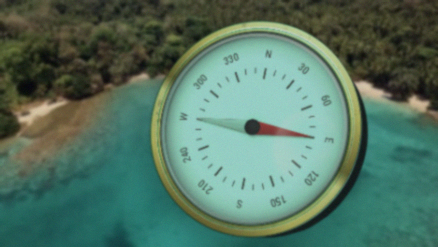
90 °
